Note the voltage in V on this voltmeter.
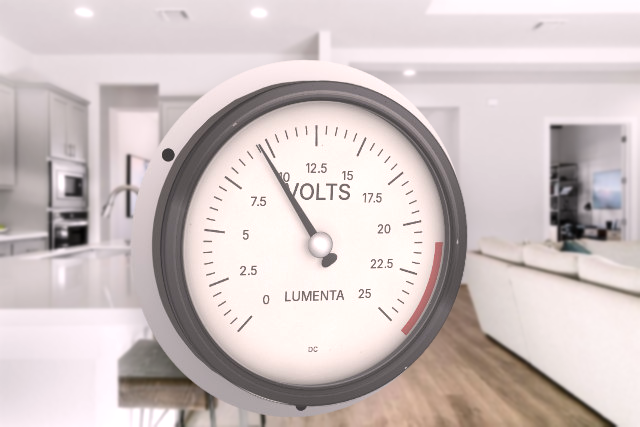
9.5 V
